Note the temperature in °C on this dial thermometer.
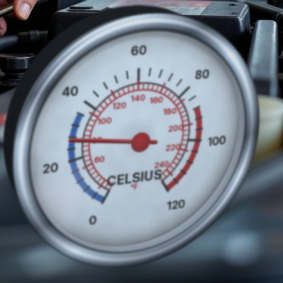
28 °C
